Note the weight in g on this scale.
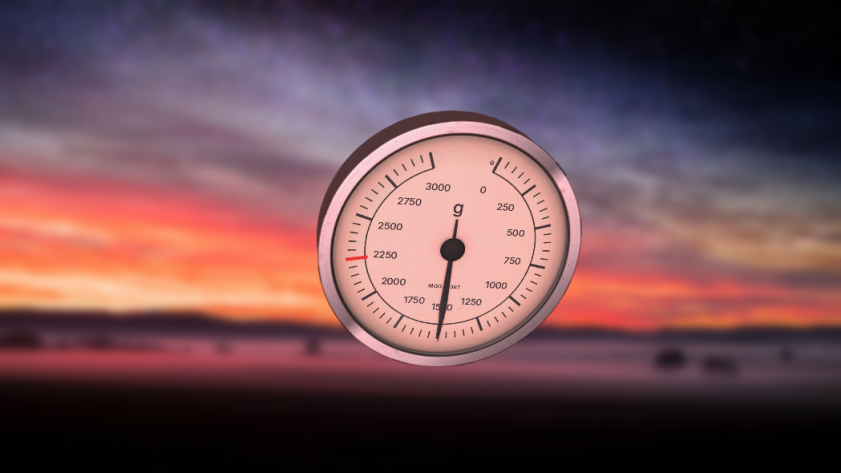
1500 g
